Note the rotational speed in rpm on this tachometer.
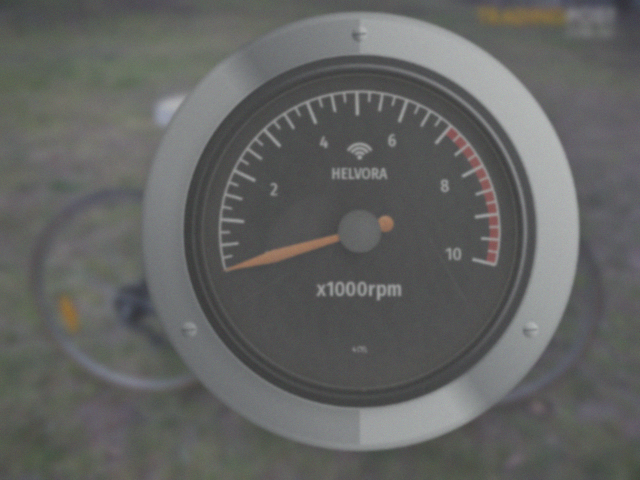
0 rpm
